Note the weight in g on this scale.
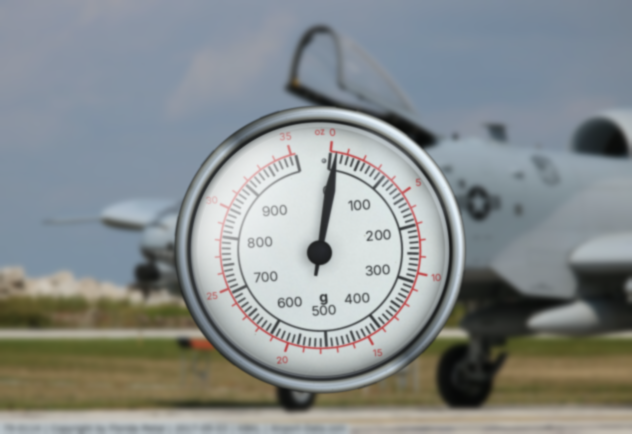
10 g
